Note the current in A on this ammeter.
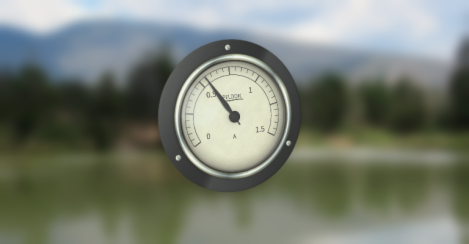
0.55 A
